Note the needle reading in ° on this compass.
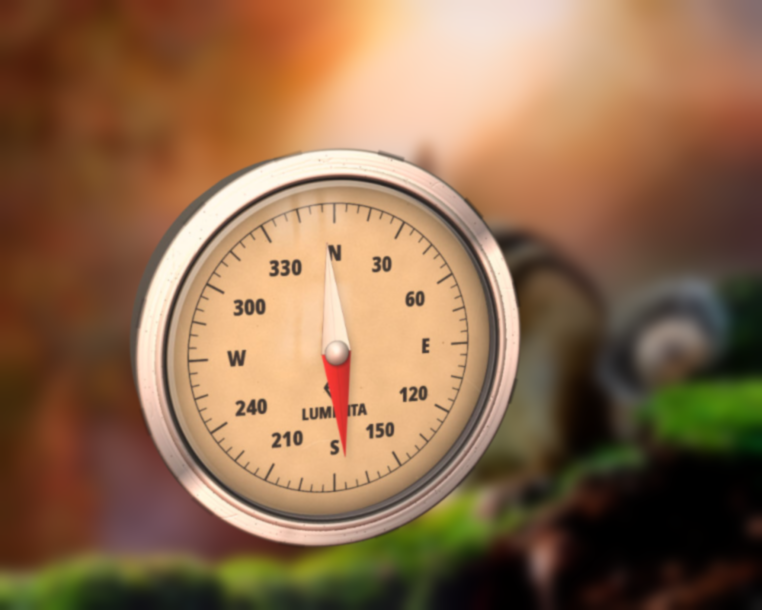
175 °
